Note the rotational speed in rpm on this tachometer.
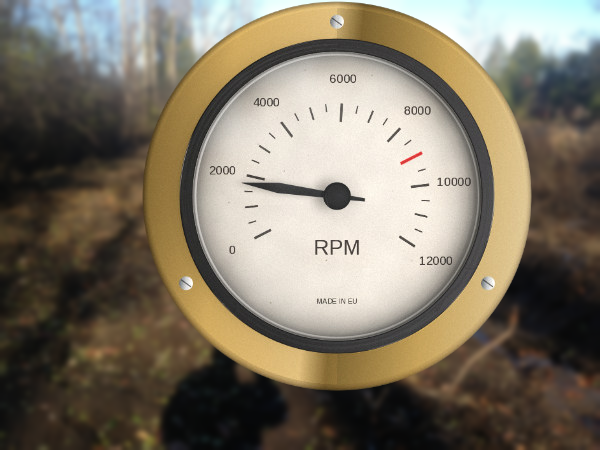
1750 rpm
